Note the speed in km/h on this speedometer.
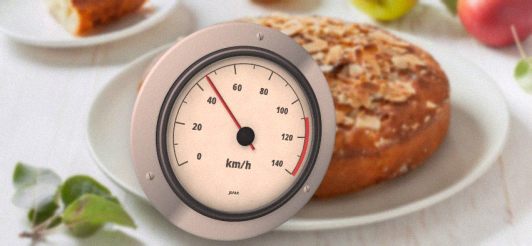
45 km/h
